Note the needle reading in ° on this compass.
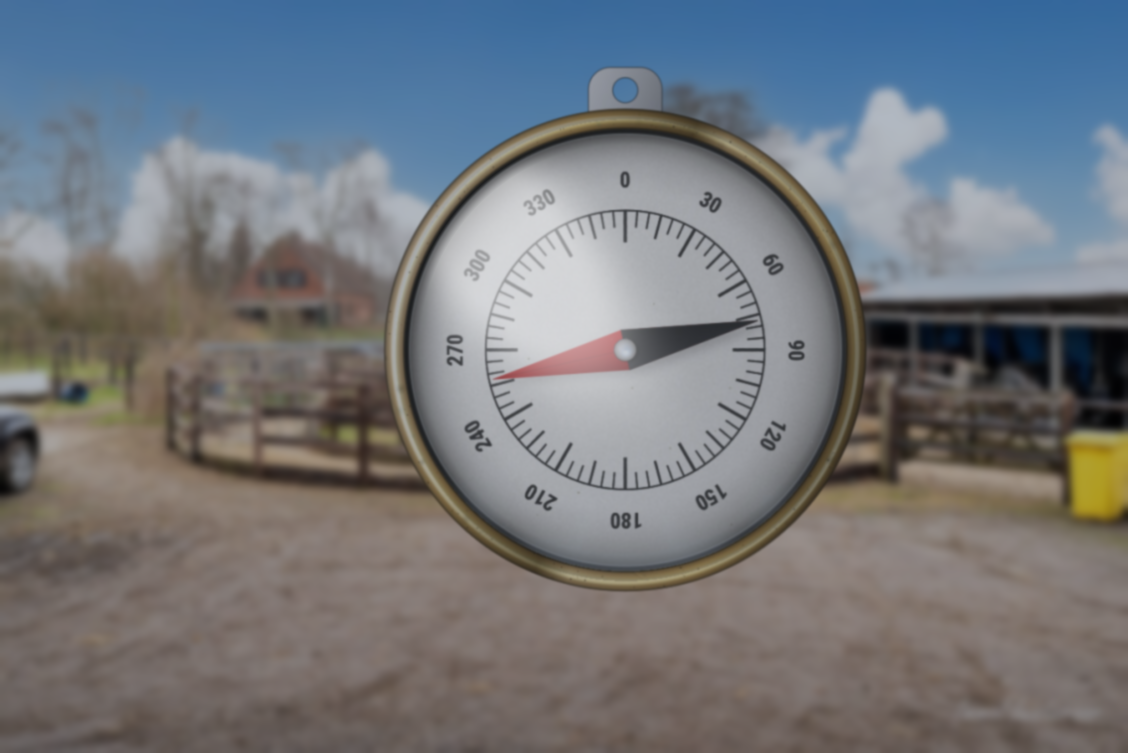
257.5 °
